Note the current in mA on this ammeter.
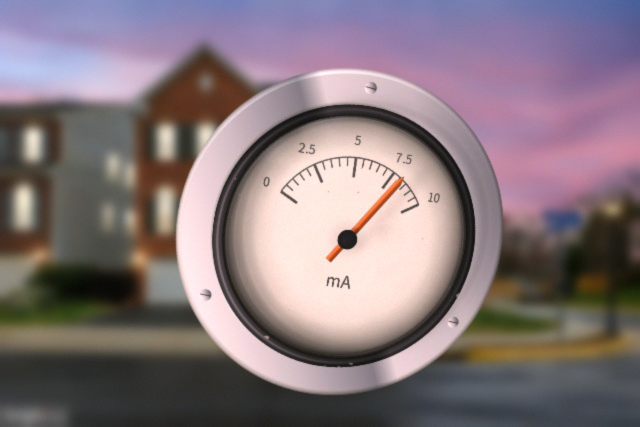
8 mA
